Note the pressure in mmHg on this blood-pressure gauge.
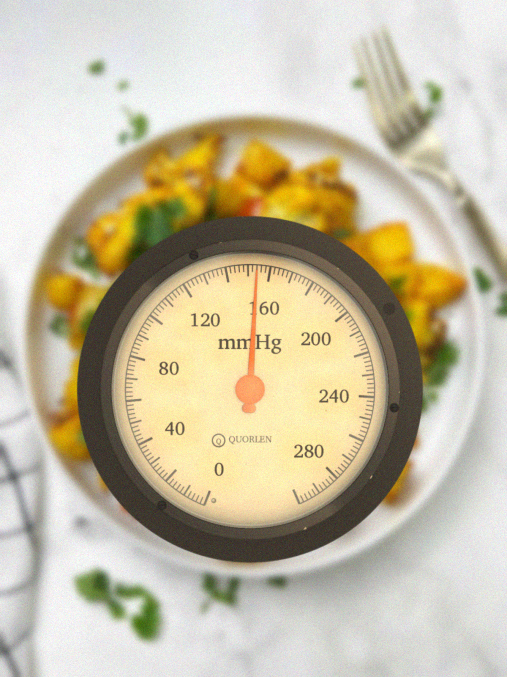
154 mmHg
